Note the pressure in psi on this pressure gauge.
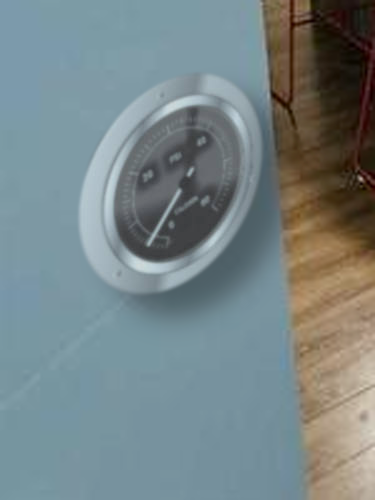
5 psi
